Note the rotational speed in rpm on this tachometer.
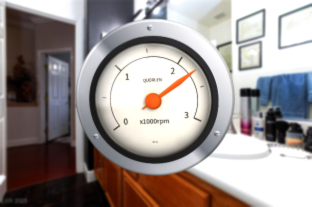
2250 rpm
